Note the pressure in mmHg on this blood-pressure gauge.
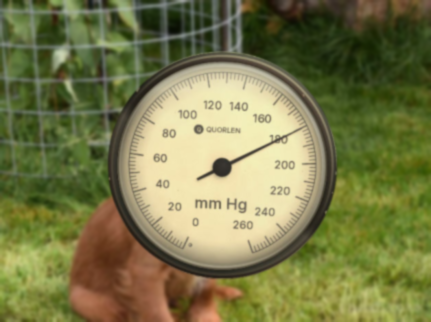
180 mmHg
